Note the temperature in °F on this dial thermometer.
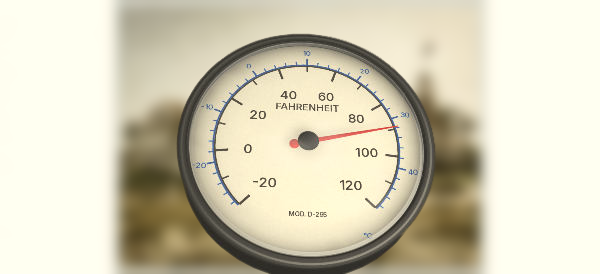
90 °F
